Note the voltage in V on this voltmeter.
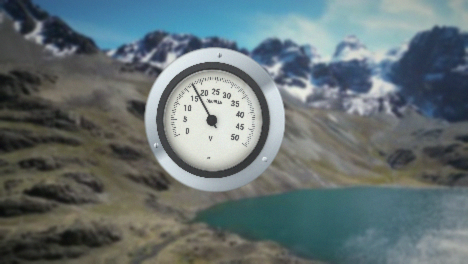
17.5 V
